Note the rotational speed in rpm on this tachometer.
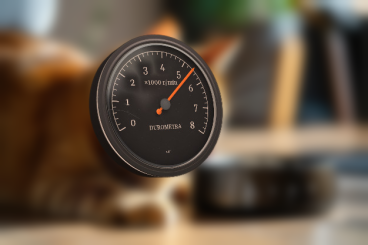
5400 rpm
